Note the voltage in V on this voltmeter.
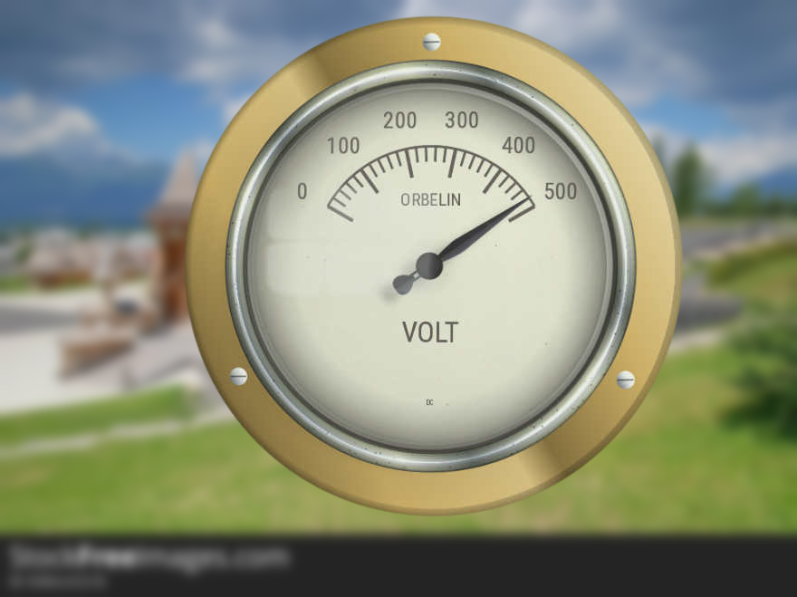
480 V
